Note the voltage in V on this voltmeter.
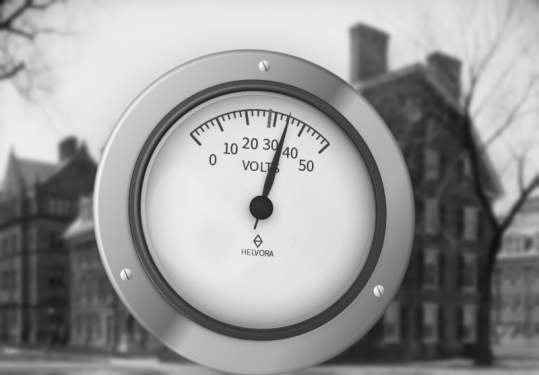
34 V
